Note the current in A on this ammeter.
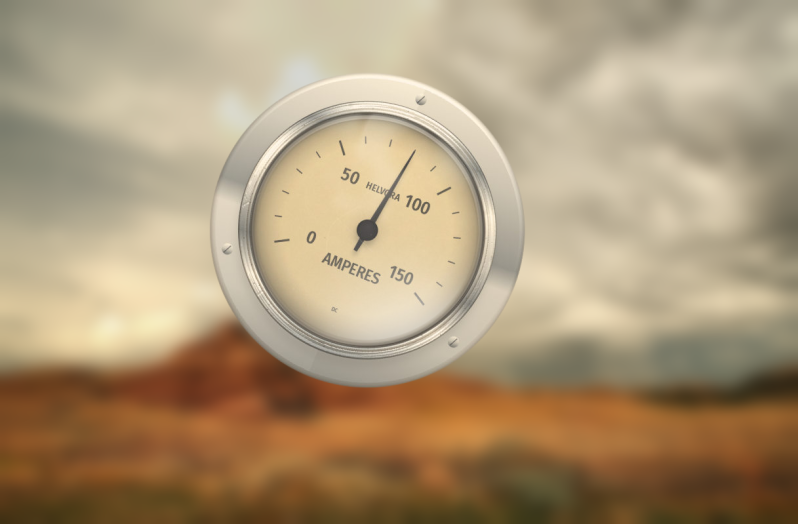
80 A
